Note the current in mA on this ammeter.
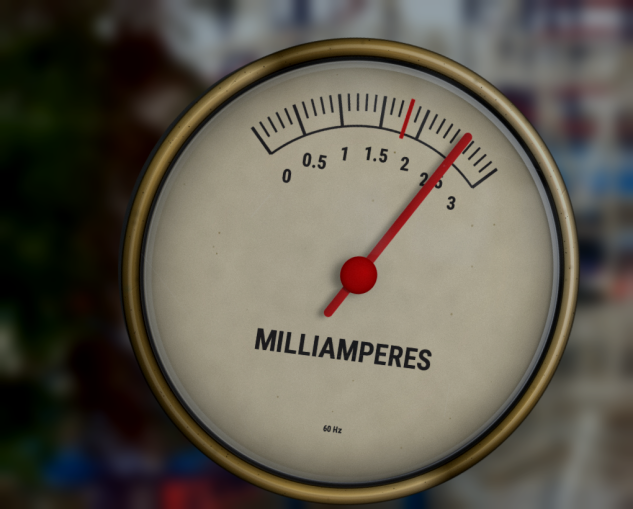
2.5 mA
